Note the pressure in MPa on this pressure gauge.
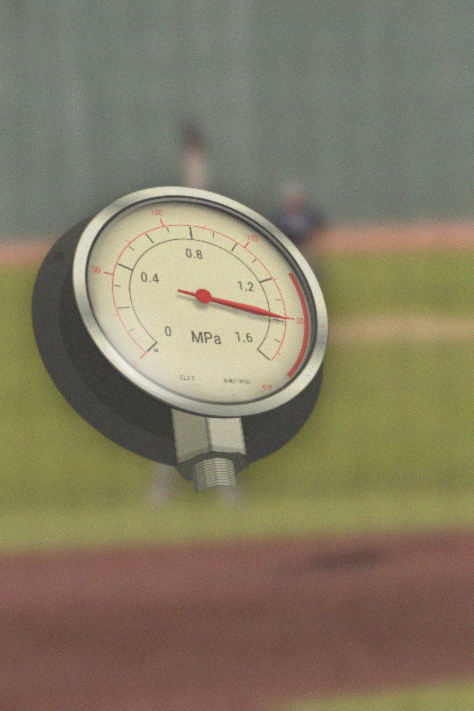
1.4 MPa
